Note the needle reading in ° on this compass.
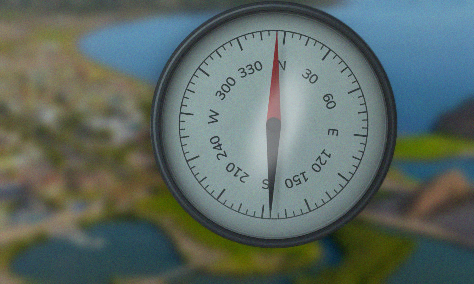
355 °
